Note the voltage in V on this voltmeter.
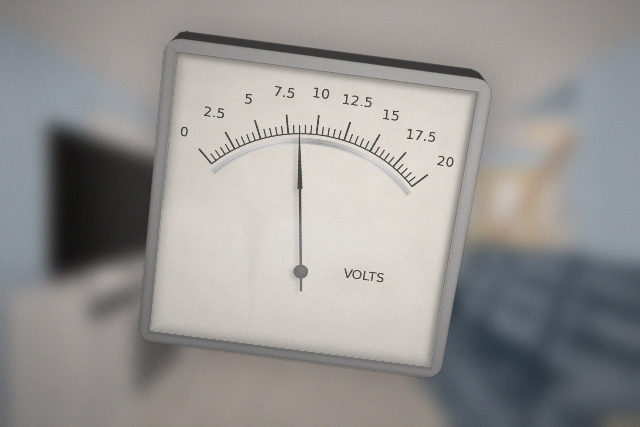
8.5 V
